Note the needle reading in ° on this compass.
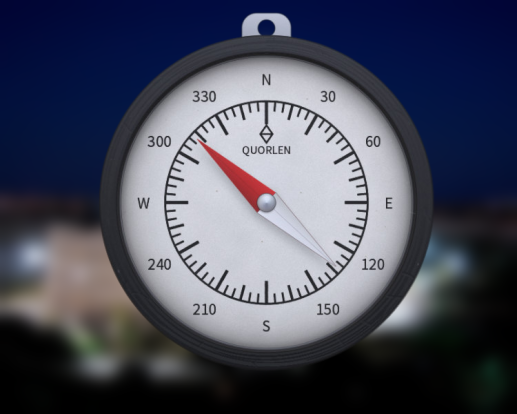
312.5 °
